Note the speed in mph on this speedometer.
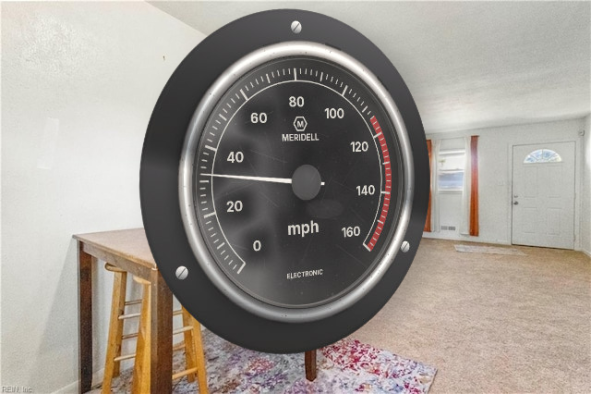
32 mph
